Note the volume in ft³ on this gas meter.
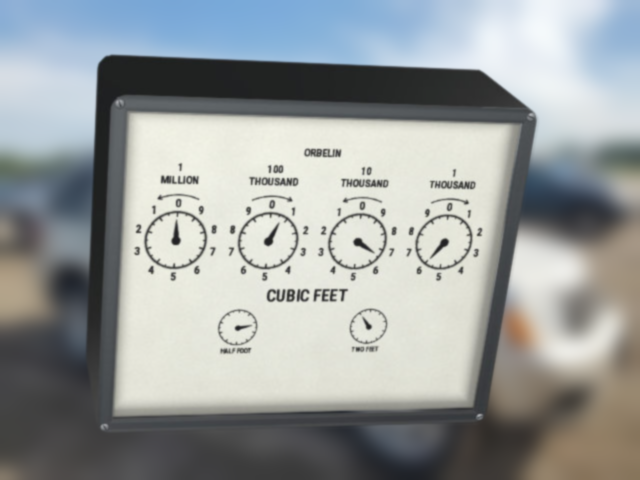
6600 ft³
